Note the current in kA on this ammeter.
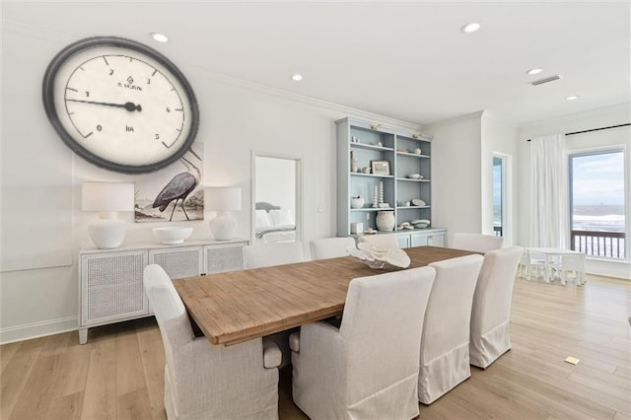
0.75 kA
